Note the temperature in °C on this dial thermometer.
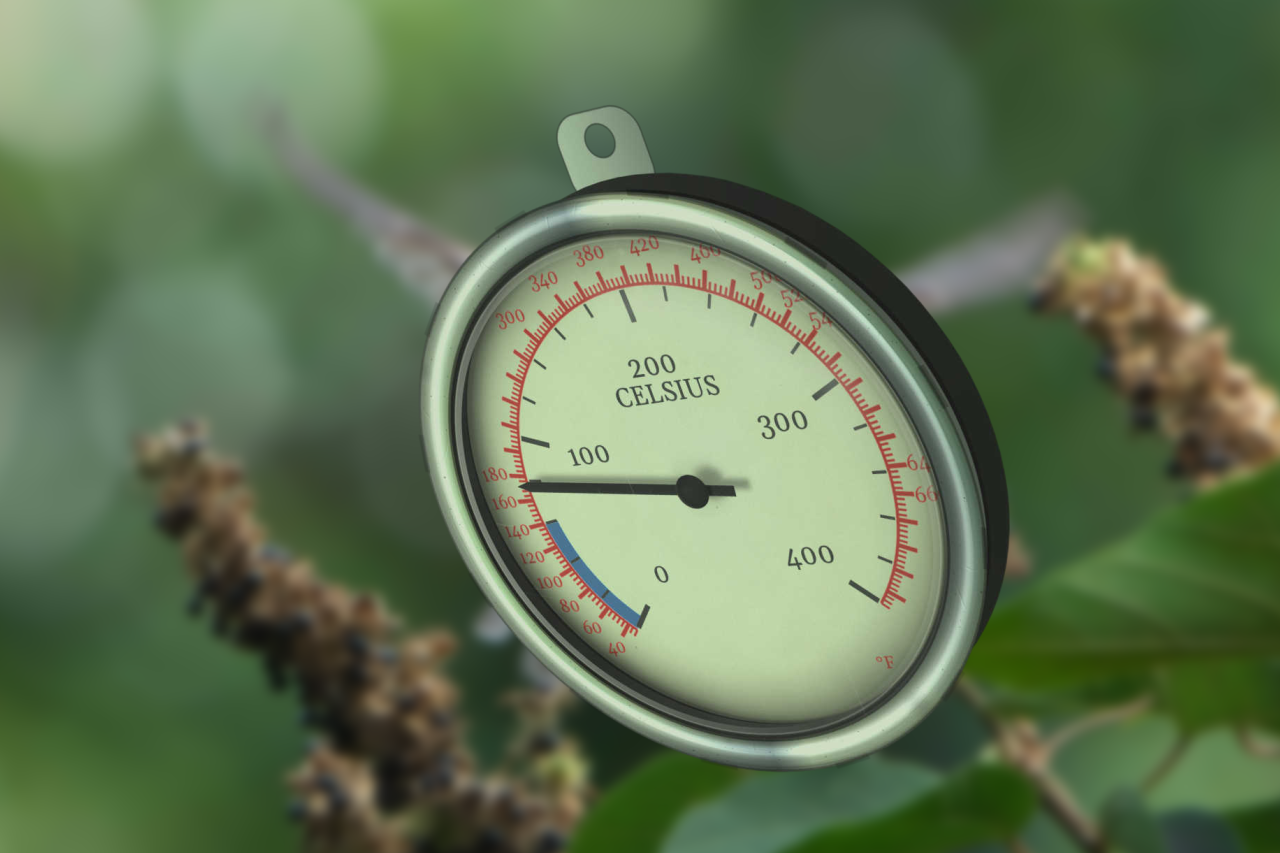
80 °C
